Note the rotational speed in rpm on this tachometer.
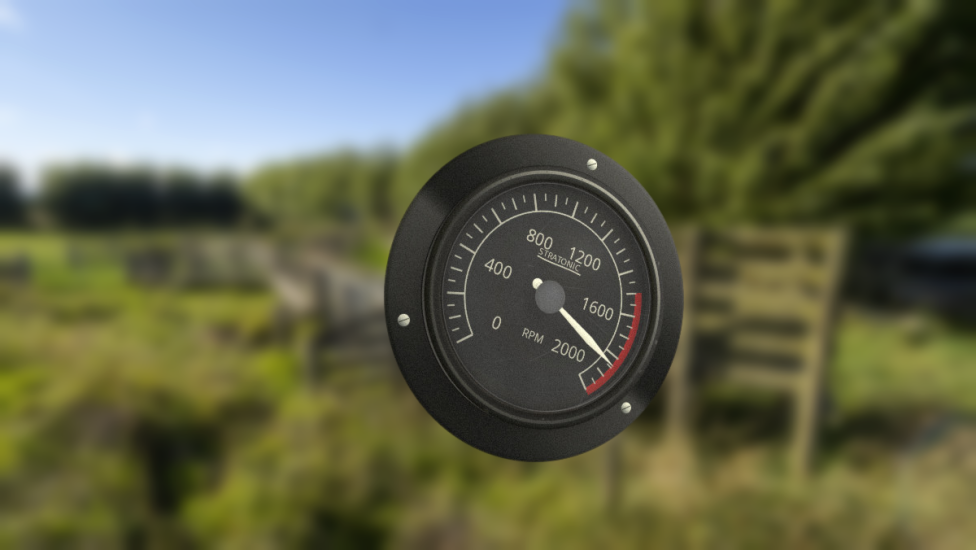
1850 rpm
